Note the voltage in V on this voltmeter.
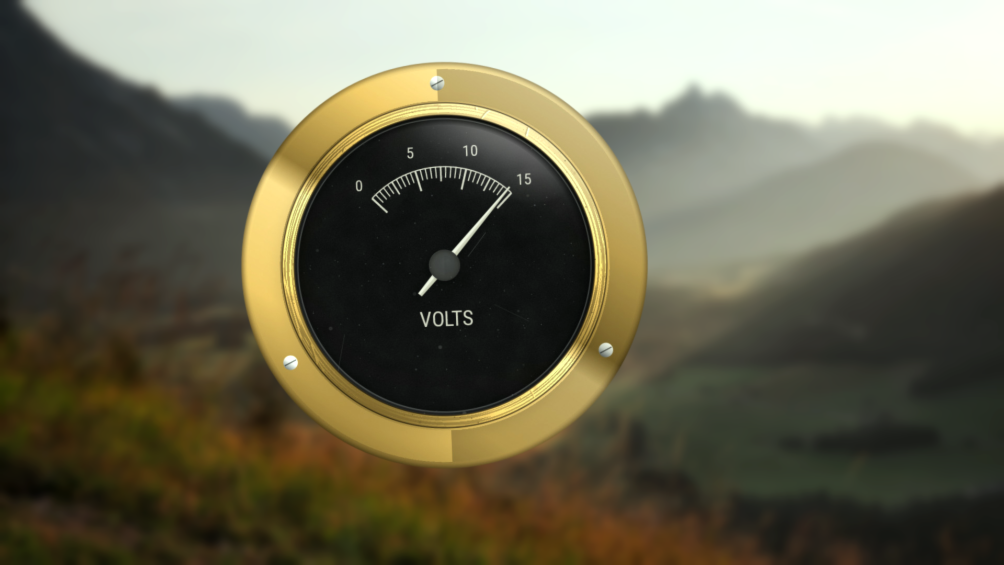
14.5 V
